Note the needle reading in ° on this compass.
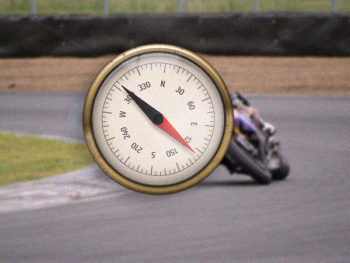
125 °
